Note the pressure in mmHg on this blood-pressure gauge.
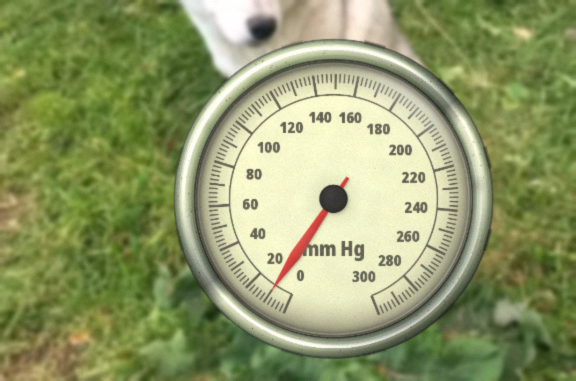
10 mmHg
